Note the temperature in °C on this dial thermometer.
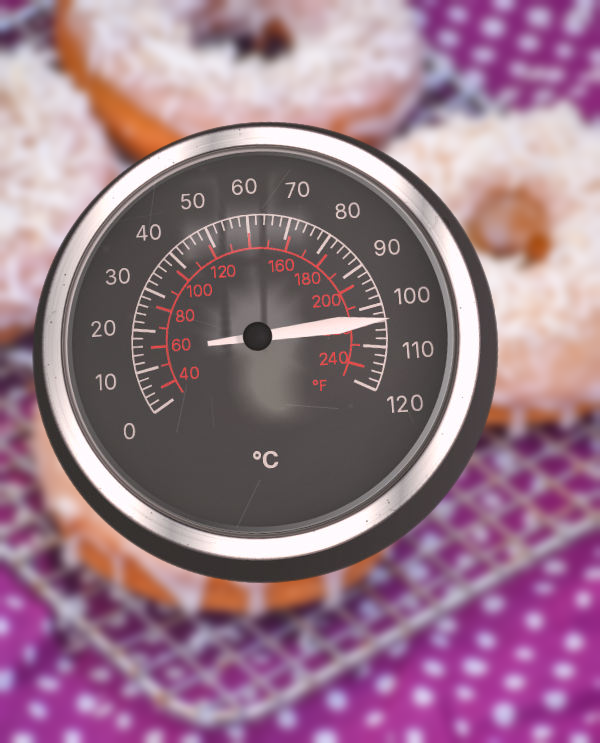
104 °C
